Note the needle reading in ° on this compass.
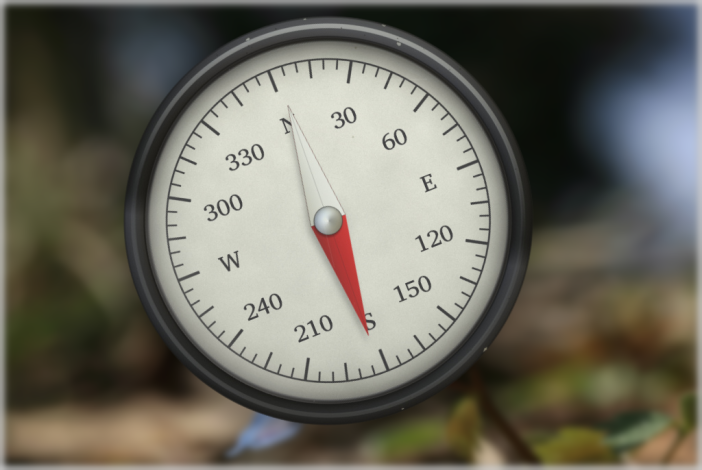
182.5 °
